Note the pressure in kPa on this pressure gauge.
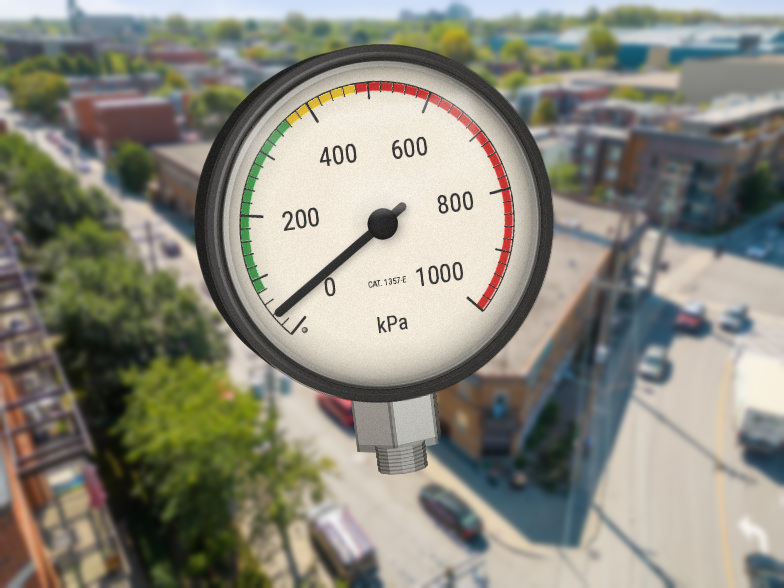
40 kPa
